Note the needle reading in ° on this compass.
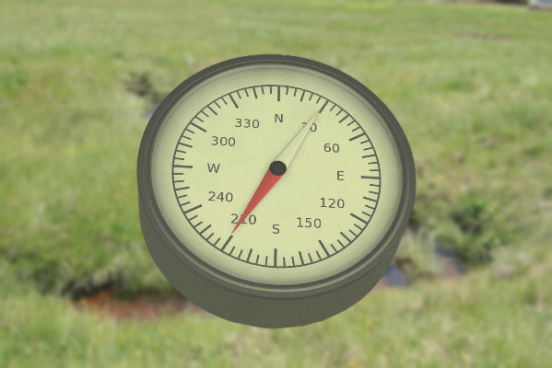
210 °
